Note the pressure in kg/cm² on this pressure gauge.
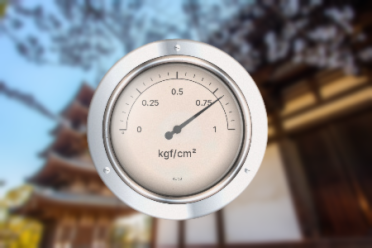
0.8 kg/cm²
